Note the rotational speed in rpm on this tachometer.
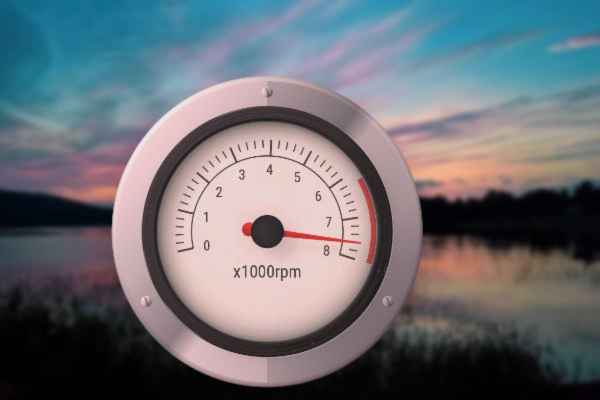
7600 rpm
